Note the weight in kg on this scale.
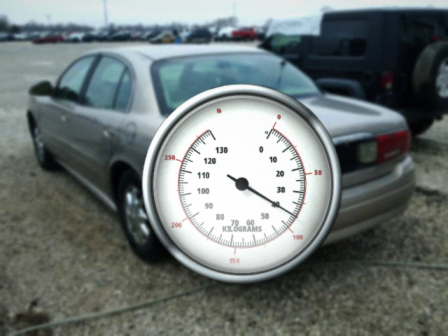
40 kg
